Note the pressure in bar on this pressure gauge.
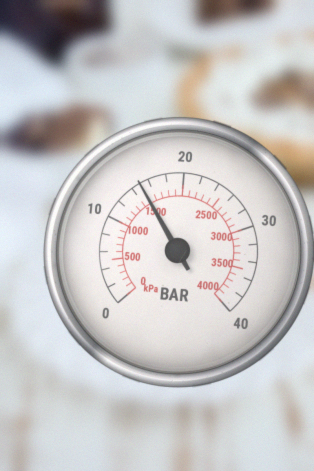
15 bar
